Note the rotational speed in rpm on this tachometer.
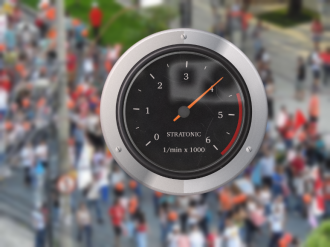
4000 rpm
